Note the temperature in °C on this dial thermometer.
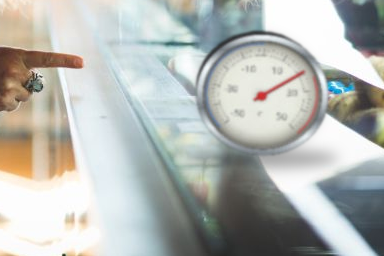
20 °C
